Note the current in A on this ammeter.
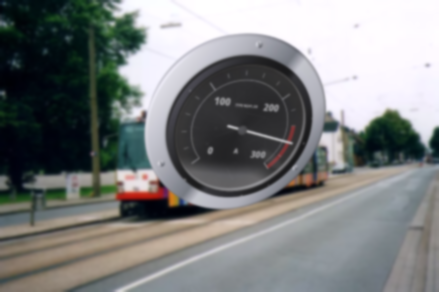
260 A
